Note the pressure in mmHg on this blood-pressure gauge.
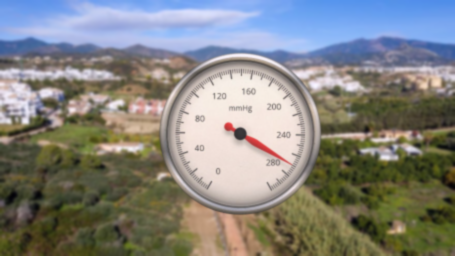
270 mmHg
